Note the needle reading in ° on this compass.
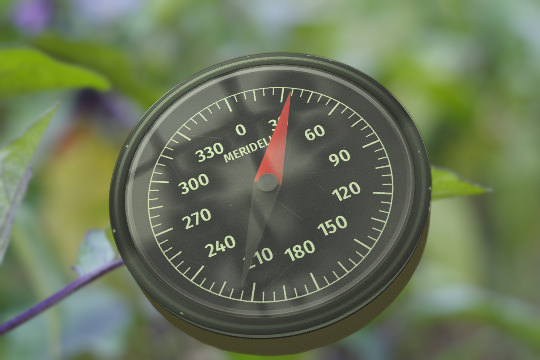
35 °
